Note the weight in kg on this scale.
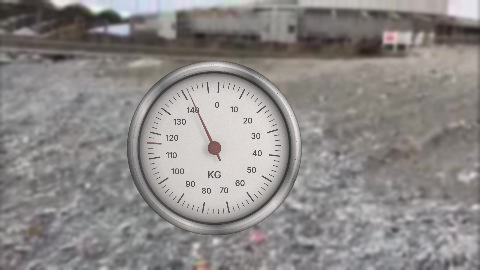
142 kg
